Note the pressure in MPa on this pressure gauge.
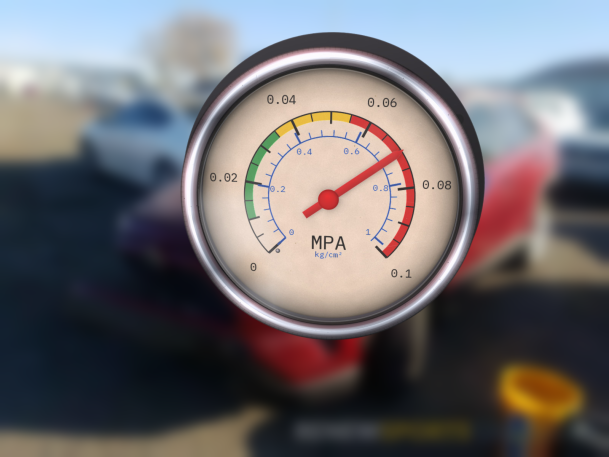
0.07 MPa
